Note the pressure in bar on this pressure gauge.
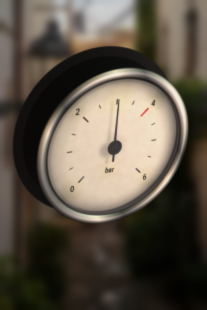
3 bar
